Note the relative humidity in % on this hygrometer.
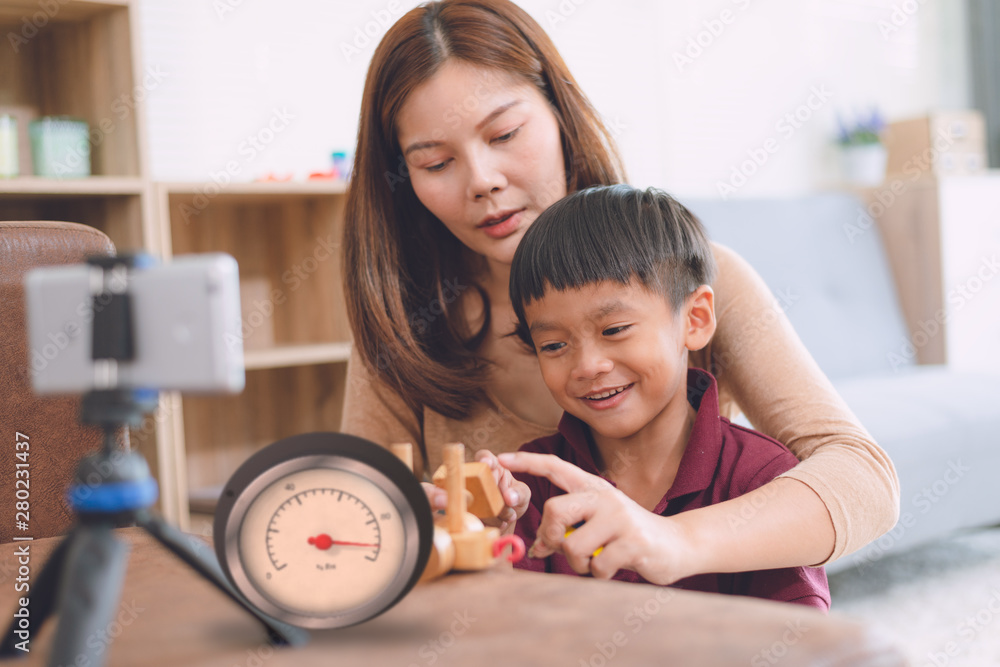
92 %
